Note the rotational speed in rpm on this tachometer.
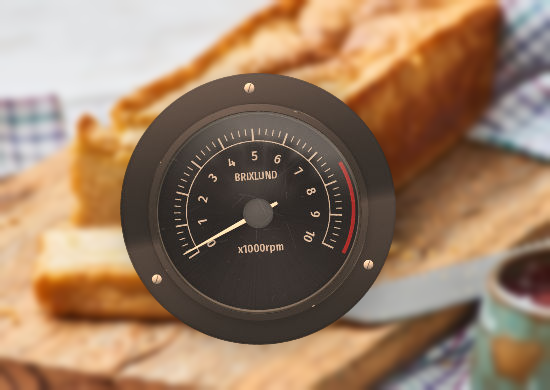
200 rpm
